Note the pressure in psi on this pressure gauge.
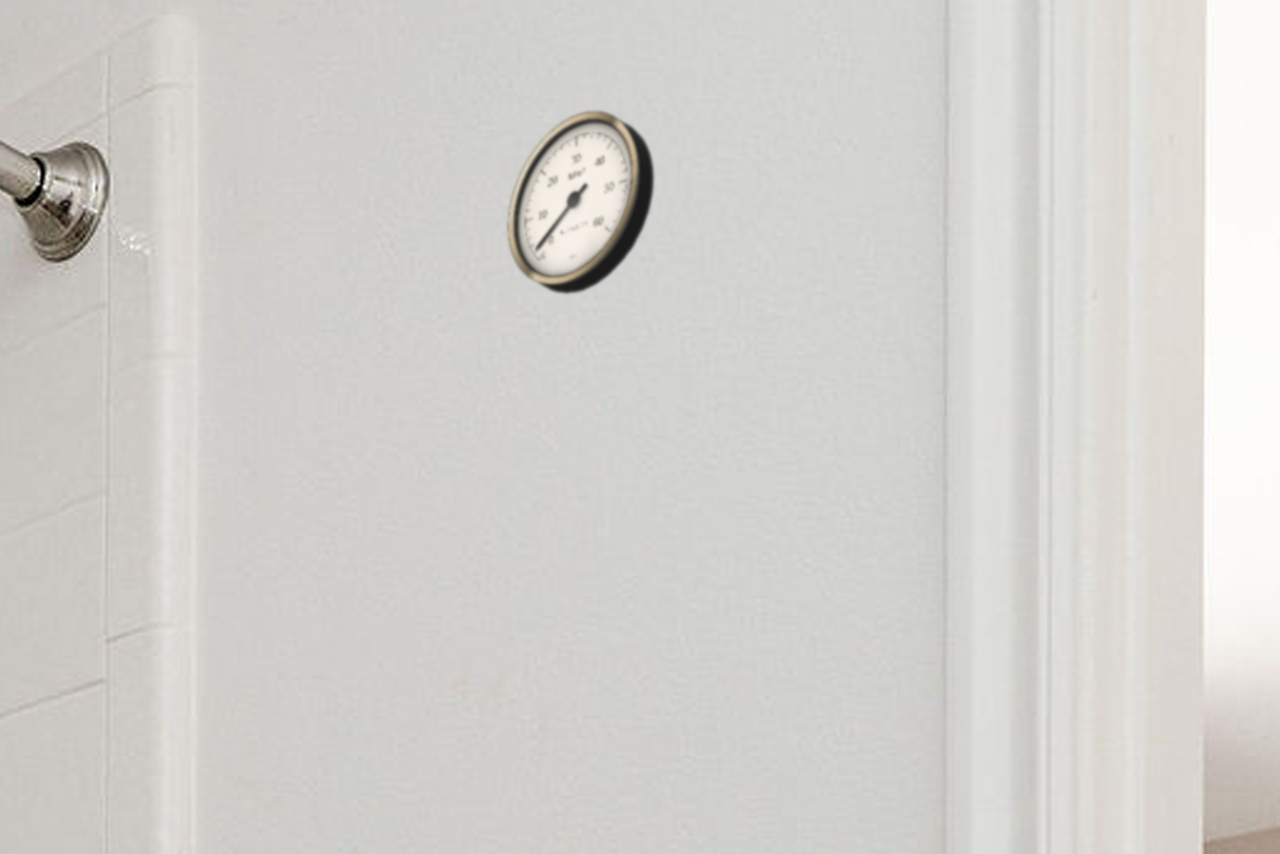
2 psi
